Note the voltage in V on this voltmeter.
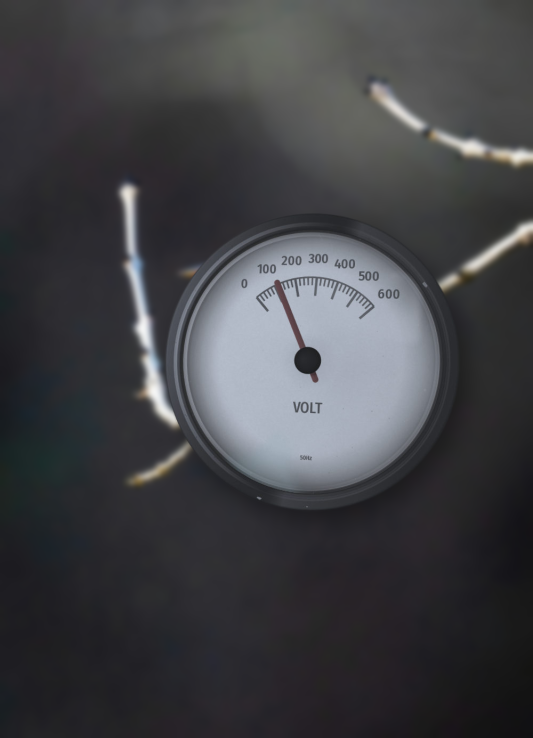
120 V
